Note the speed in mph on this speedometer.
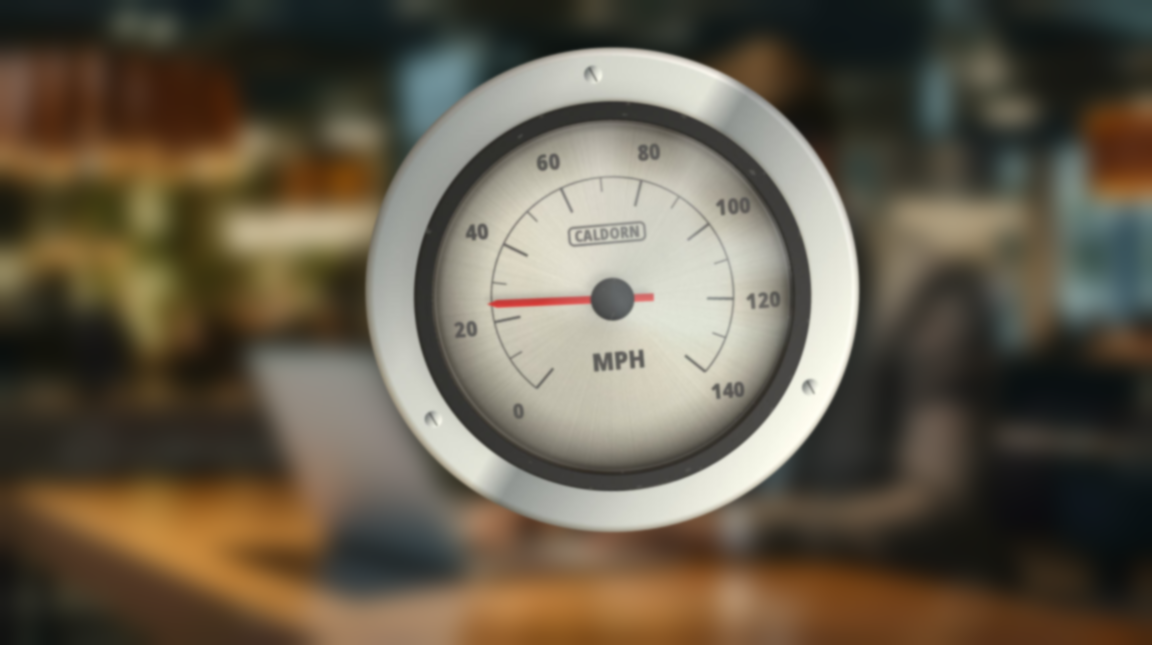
25 mph
